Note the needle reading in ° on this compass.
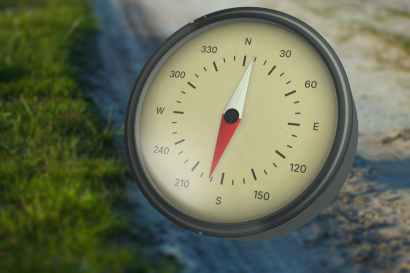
190 °
